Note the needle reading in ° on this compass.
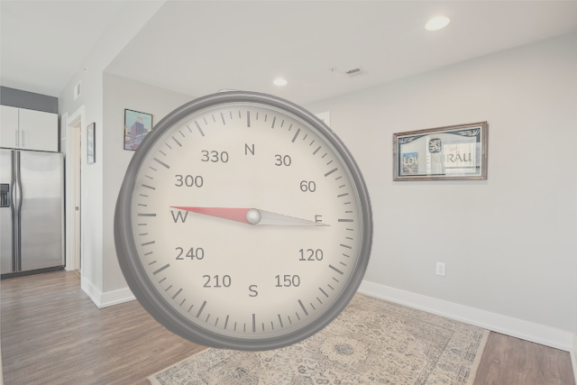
275 °
